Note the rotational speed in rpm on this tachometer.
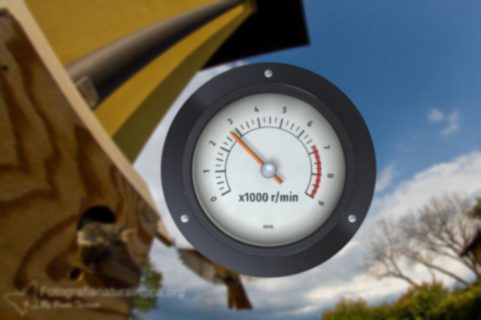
2750 rpm
